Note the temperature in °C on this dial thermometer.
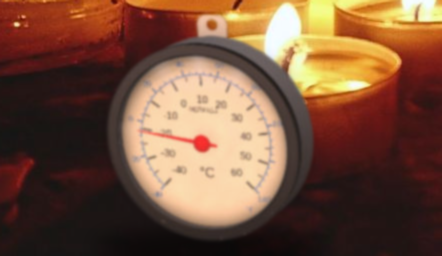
-20 °C
